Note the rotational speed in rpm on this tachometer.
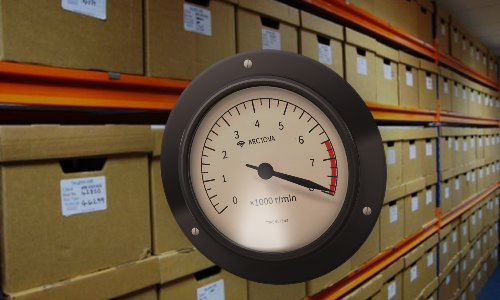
7875 rpm
